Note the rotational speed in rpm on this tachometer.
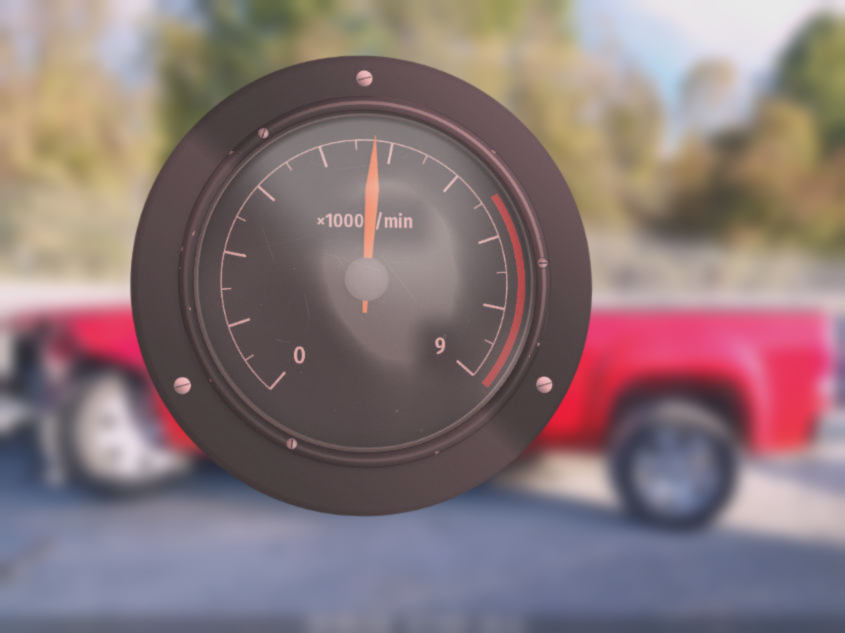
4750 rpm
